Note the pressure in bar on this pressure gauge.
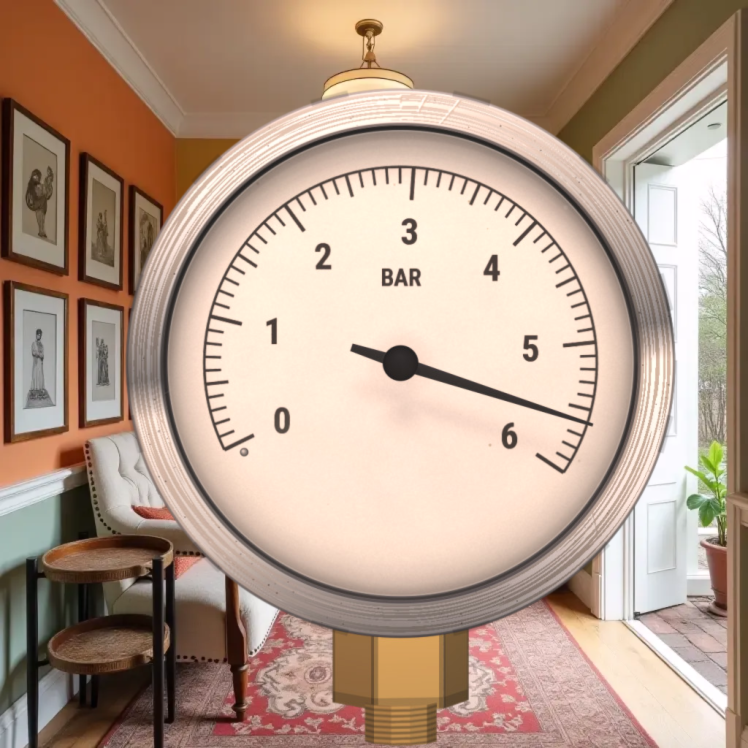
5.6 bar
